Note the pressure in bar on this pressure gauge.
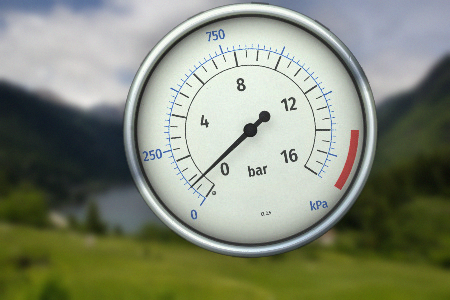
0.75 bar
